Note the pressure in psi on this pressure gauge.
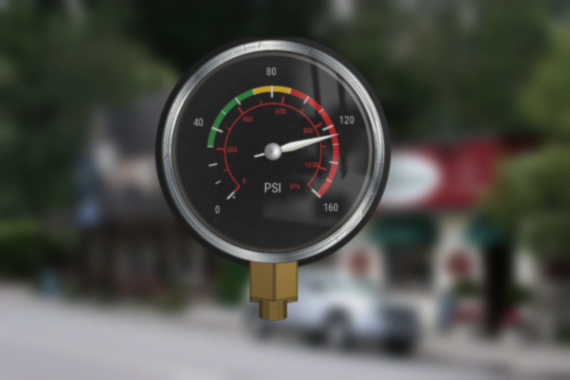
125 psi
